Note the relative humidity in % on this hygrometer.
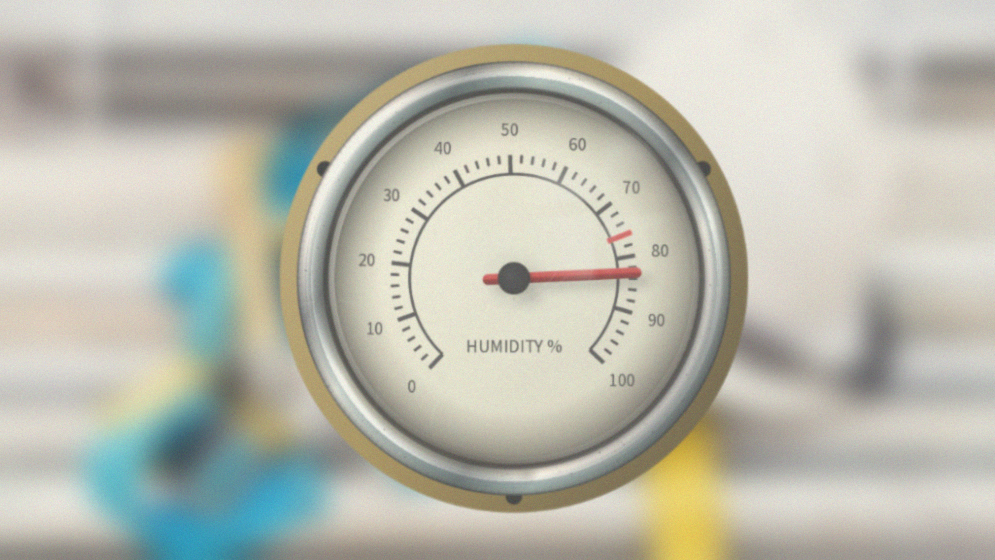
83 %
